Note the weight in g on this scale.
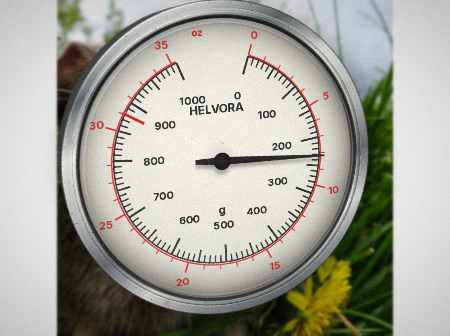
230 g
